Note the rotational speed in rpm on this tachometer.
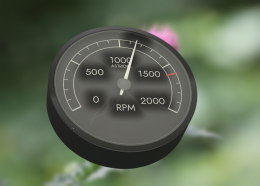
1150 rpm
